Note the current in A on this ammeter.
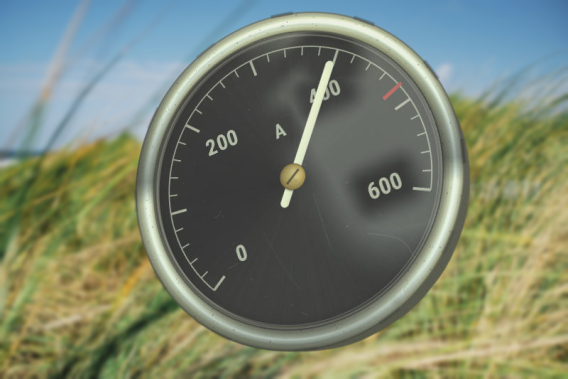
400 A
